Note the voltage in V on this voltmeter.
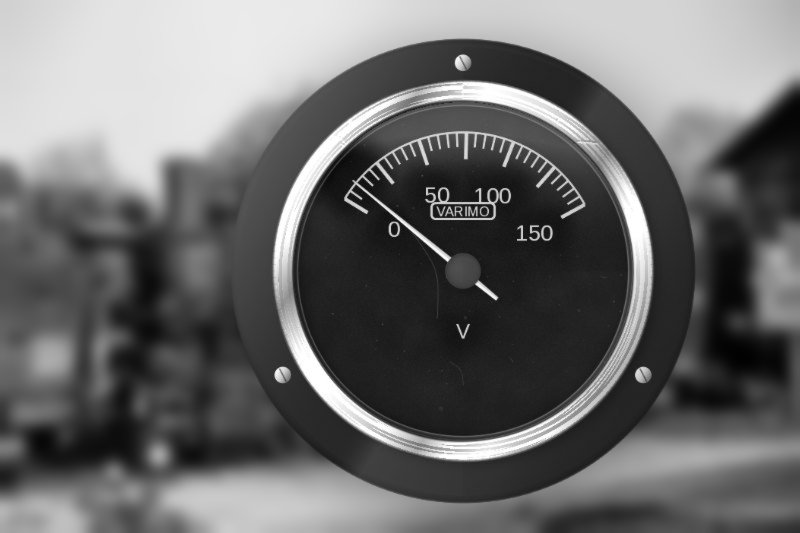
10 V
